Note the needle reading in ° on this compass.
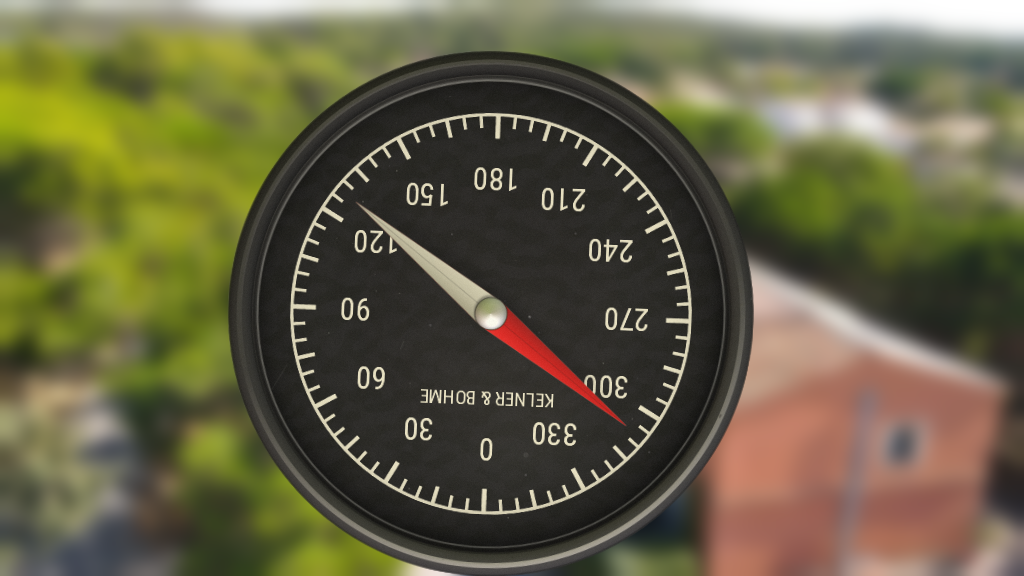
307.5 °
